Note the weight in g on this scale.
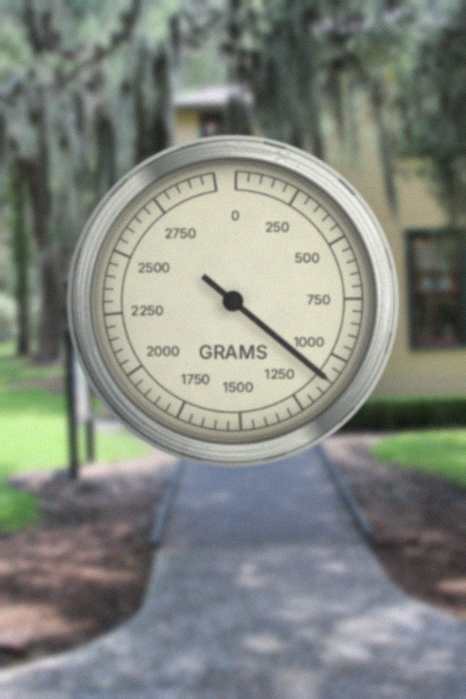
1100 g
